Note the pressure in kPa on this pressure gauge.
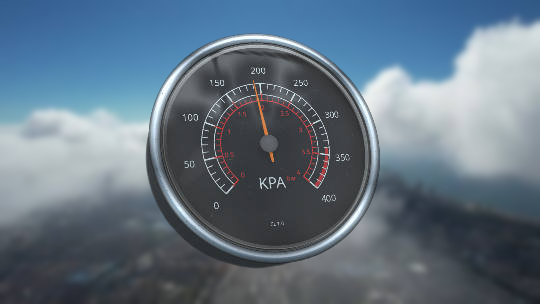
190 kPa
